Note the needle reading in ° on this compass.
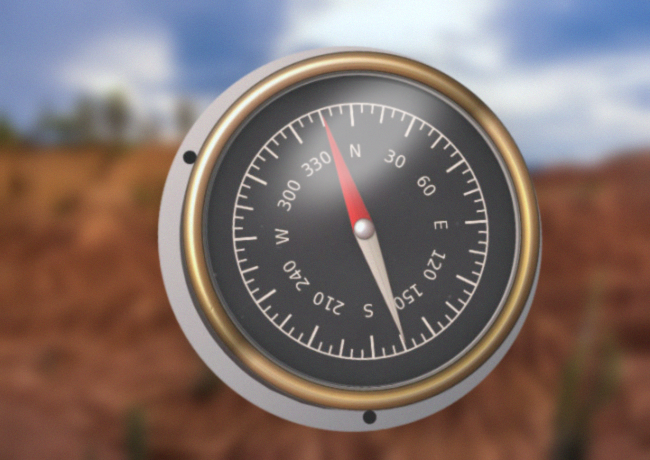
345 °
